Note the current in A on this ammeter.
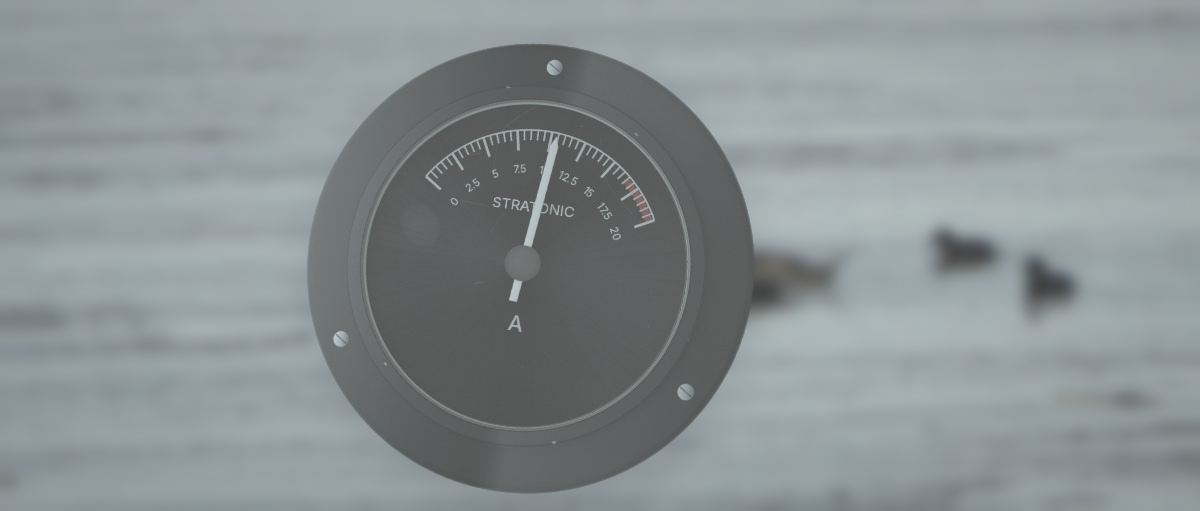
10.5 A
